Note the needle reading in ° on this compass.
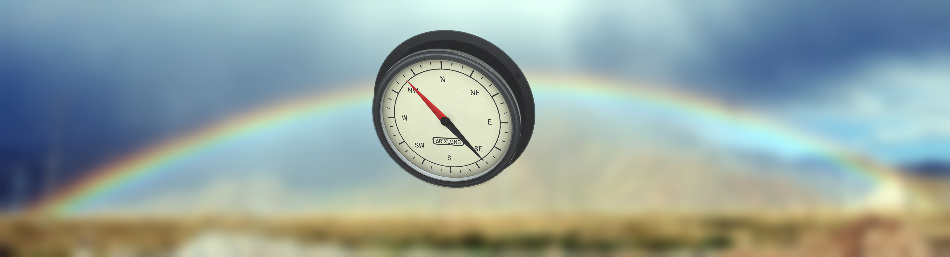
320 °
